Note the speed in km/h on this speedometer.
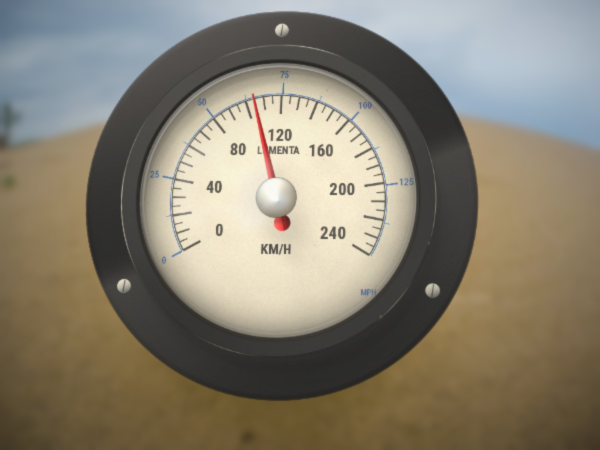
105 km/h
